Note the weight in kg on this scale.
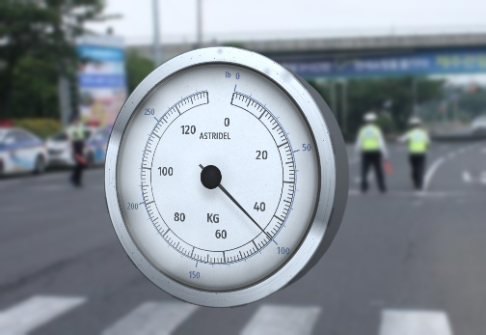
45 kg
